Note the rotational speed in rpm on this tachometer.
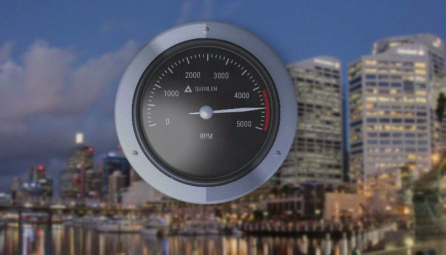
4500 rpm
